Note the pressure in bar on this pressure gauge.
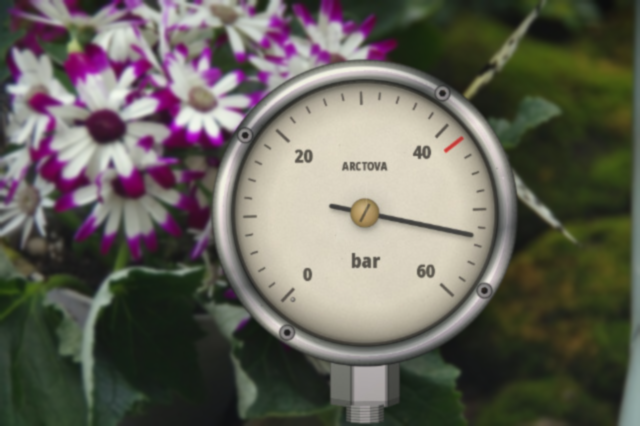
53 bar
